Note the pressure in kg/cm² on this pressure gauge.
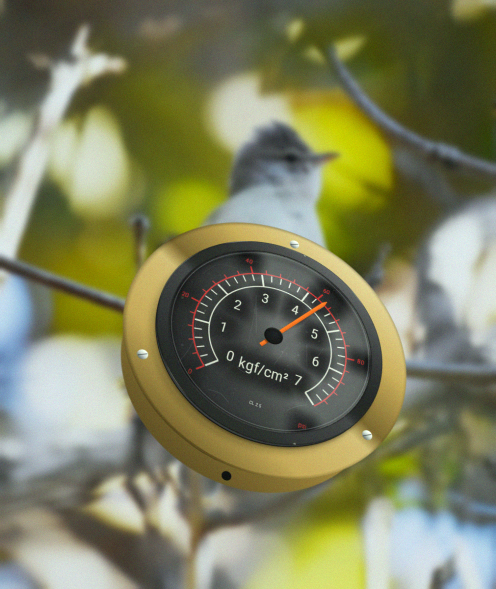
4.4 kg/cm²
